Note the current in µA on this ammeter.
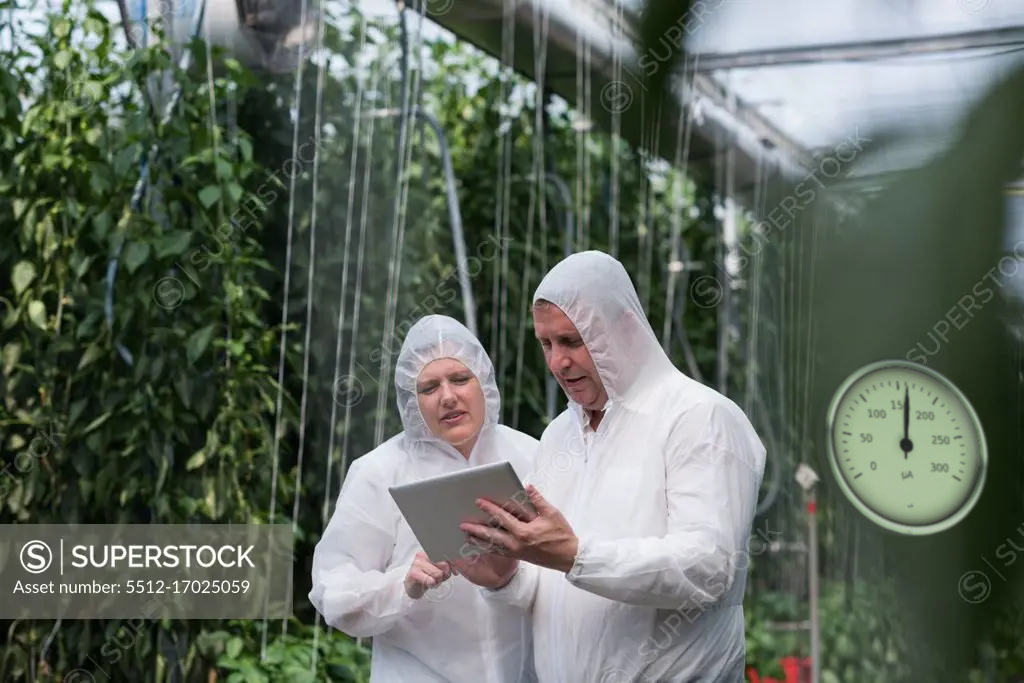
160 µA
